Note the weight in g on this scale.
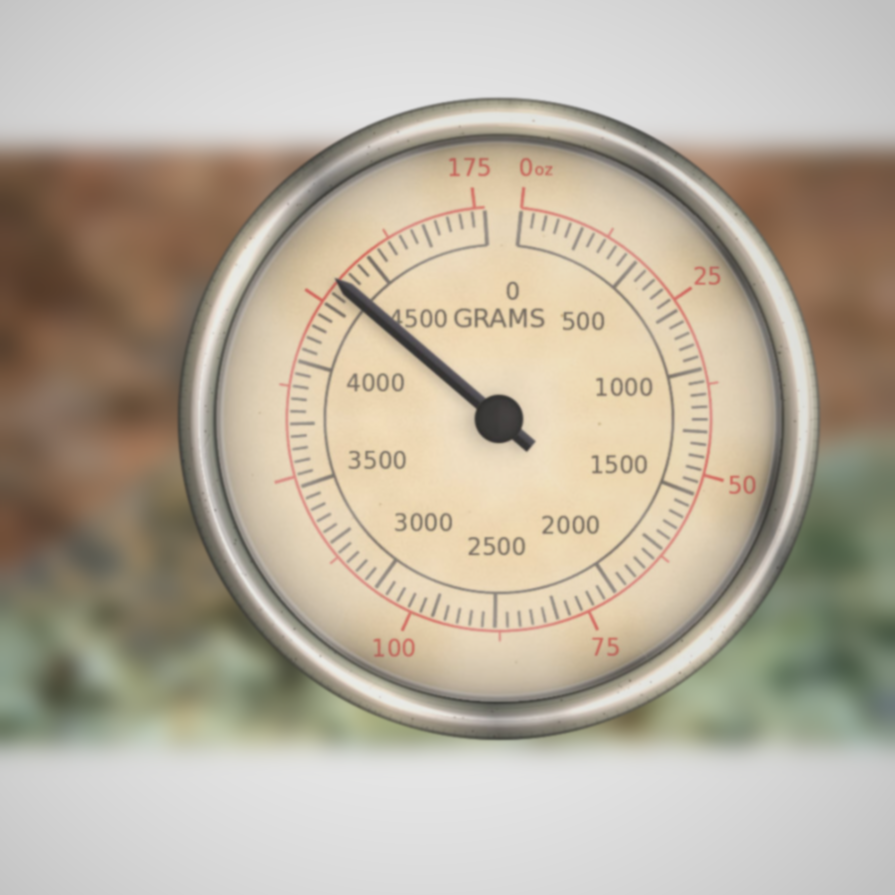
4350 g
